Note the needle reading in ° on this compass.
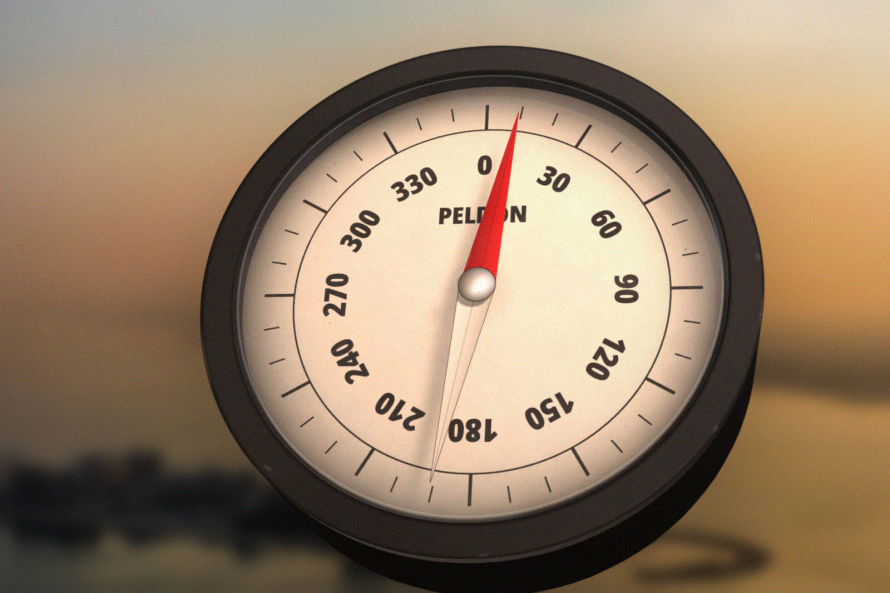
10 °
